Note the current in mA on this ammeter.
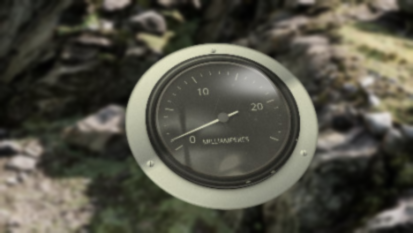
1 mA
